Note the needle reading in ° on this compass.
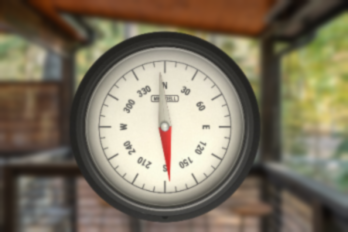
175 °
